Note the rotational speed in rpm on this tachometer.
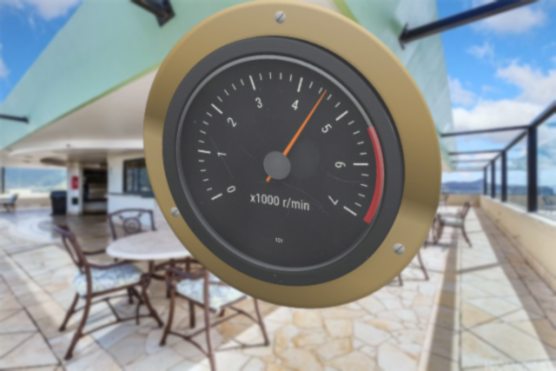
4500 rpm
